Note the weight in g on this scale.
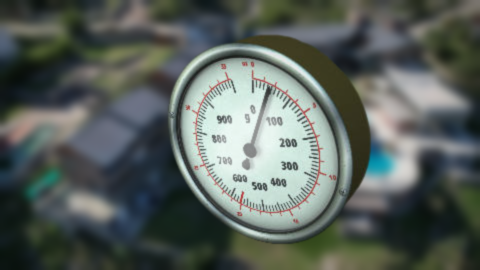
50 g
